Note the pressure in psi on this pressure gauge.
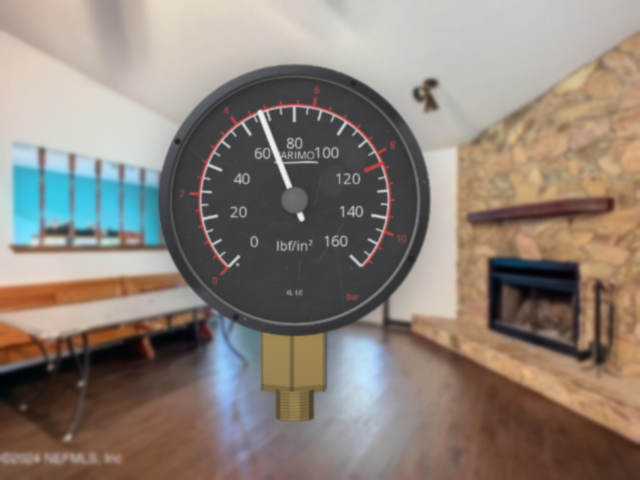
67.5 psi
